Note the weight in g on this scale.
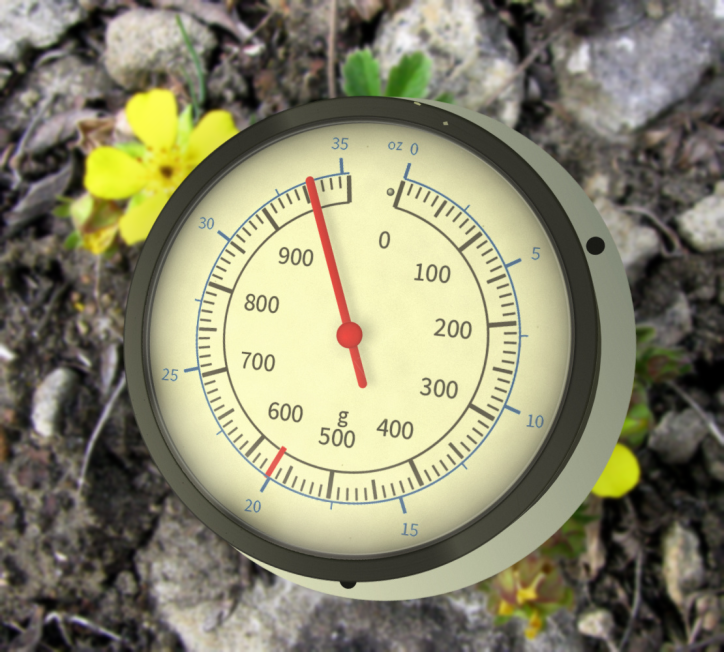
960 g
